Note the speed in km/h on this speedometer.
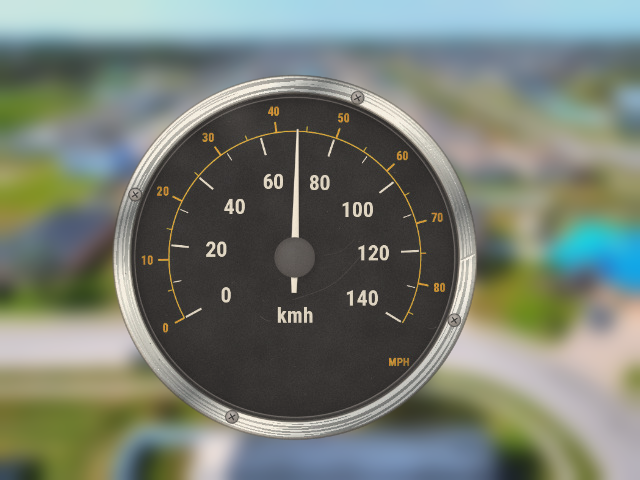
70 km/h
